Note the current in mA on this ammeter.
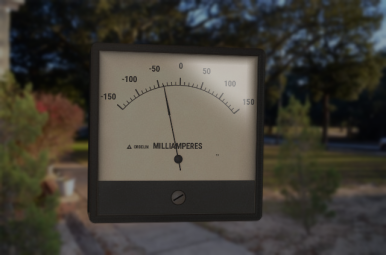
-40 mA
